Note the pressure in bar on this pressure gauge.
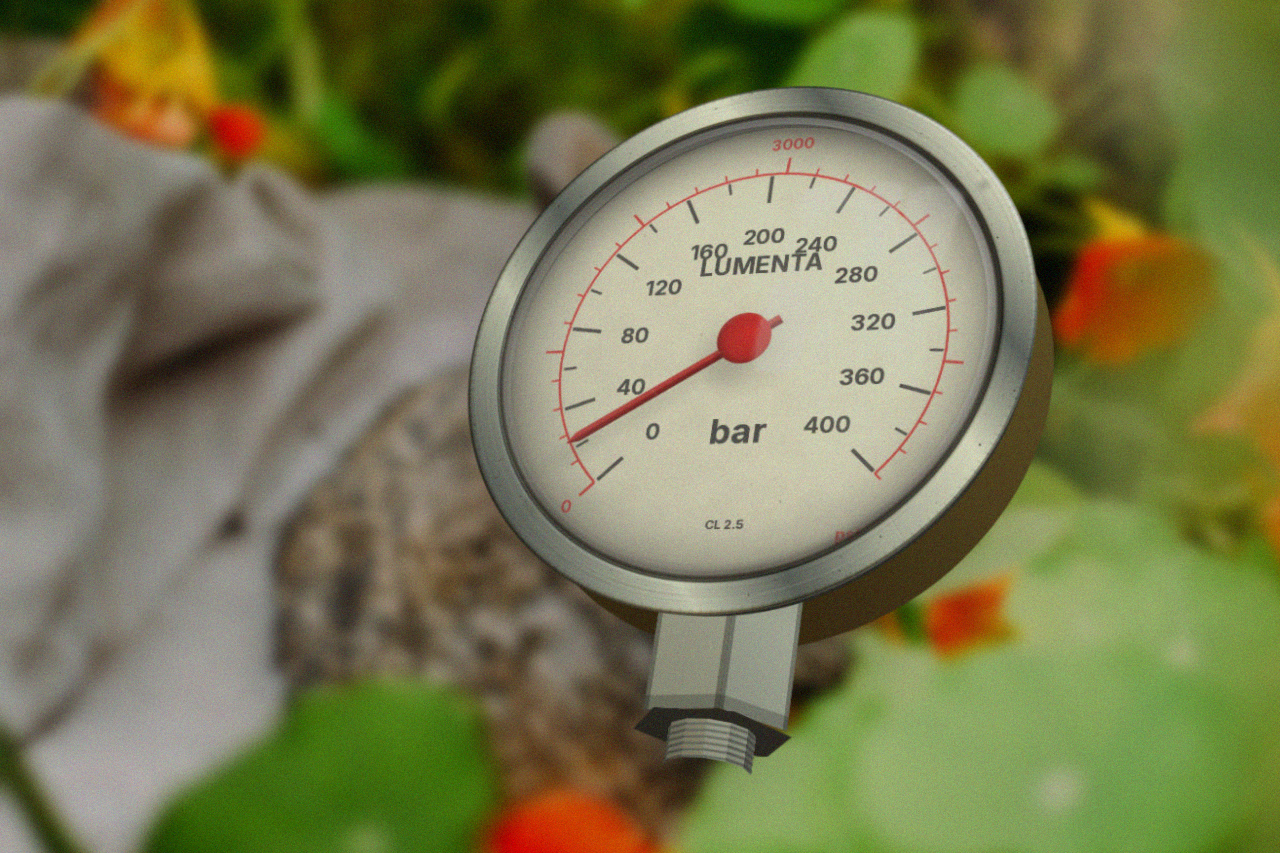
20 bar
